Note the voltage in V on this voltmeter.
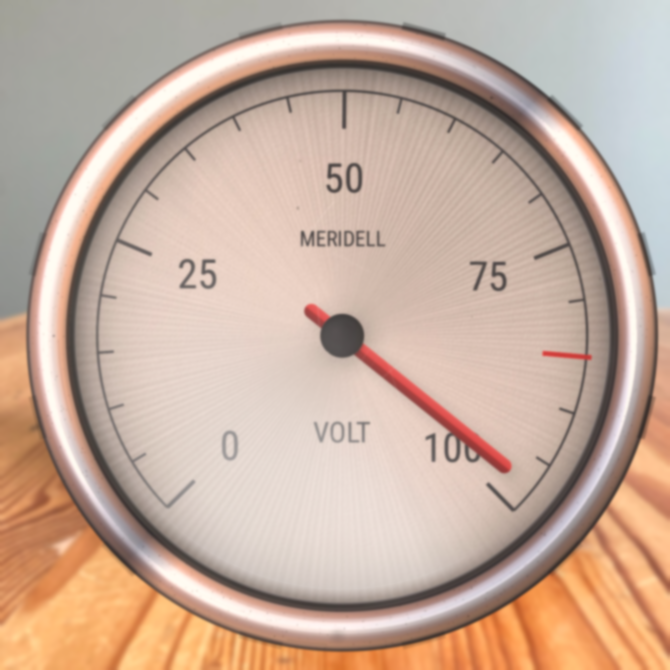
97.5 V
